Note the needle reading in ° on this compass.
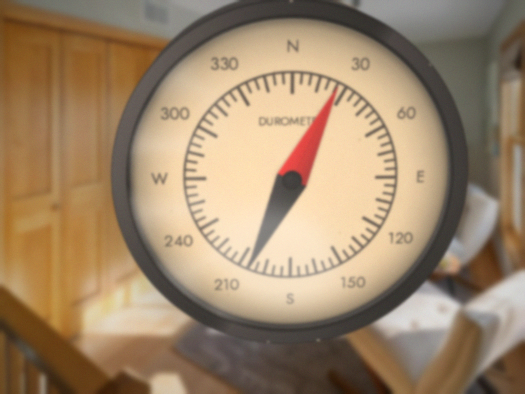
25 °
